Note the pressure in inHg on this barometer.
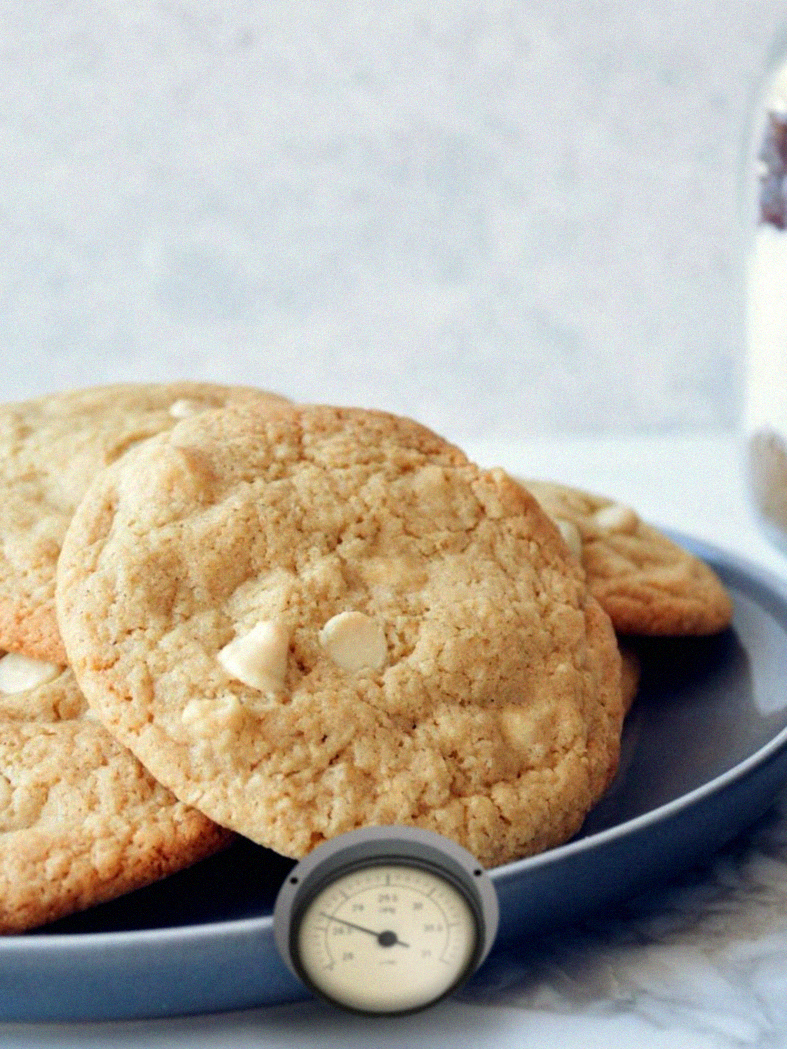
28.7 inHg
